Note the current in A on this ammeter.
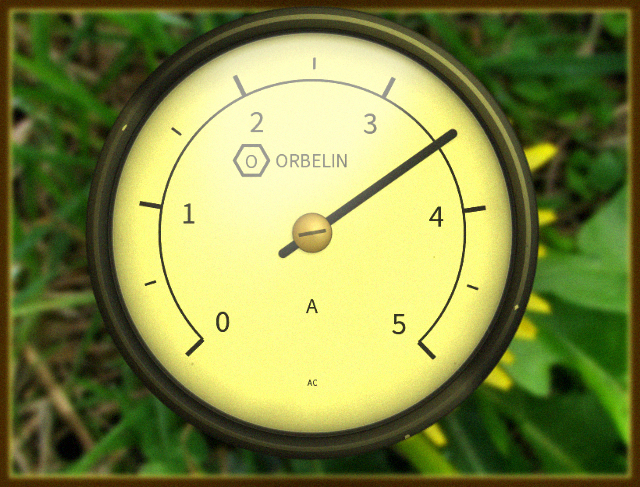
3.5 A
